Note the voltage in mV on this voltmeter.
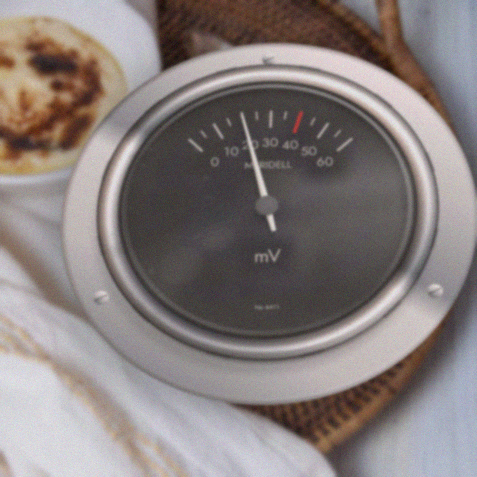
20 mV
